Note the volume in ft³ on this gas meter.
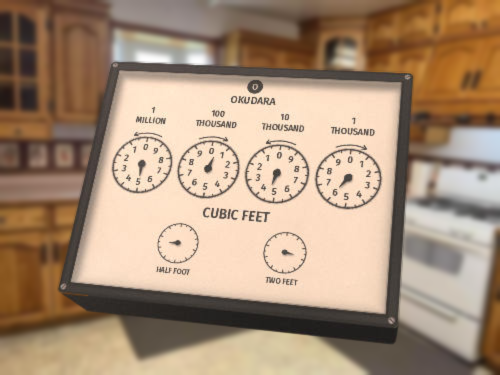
504600 ft³
